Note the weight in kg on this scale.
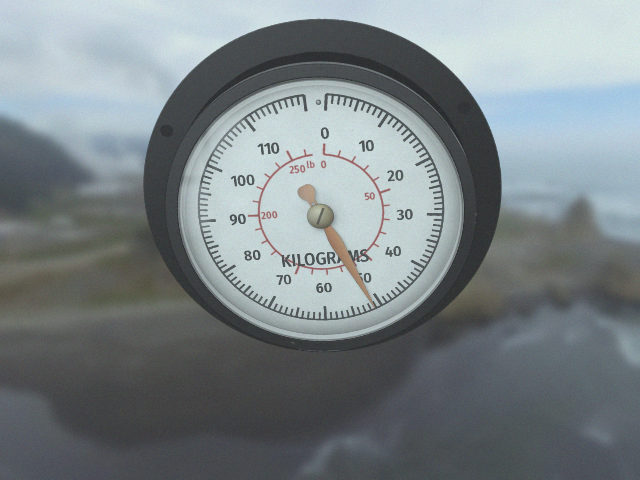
51 kg
